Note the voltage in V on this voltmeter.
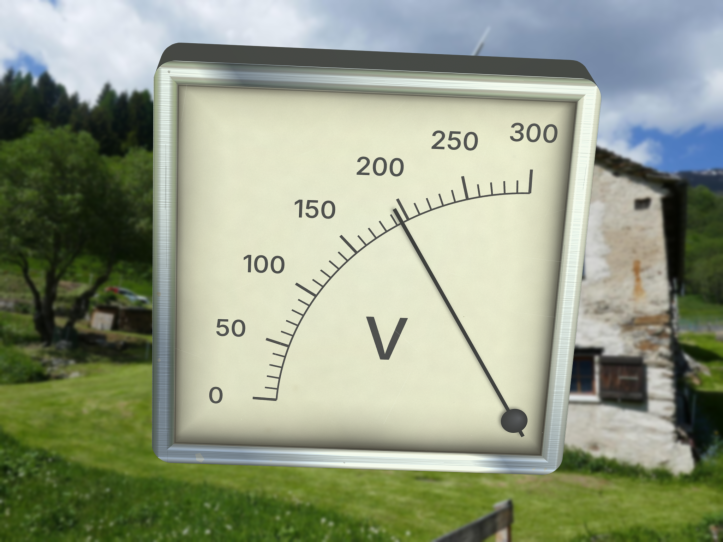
195 V
